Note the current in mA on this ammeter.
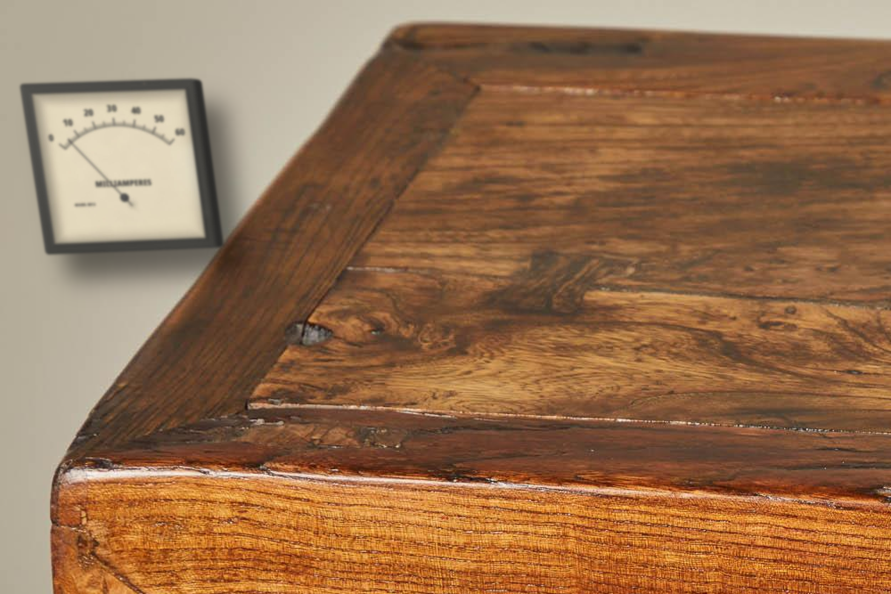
5 mA
